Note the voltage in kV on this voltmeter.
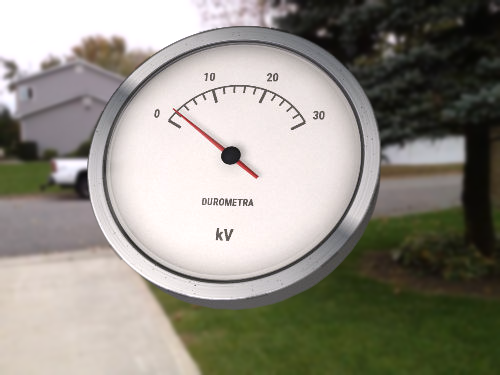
2 kV
